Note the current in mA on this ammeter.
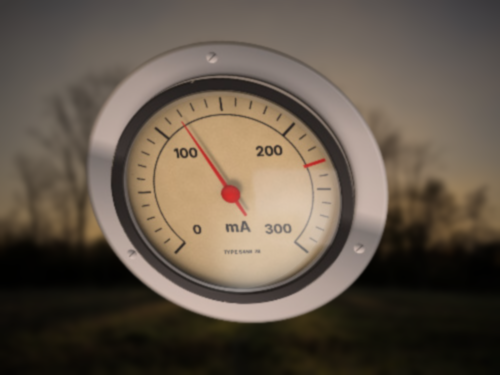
120 mA
